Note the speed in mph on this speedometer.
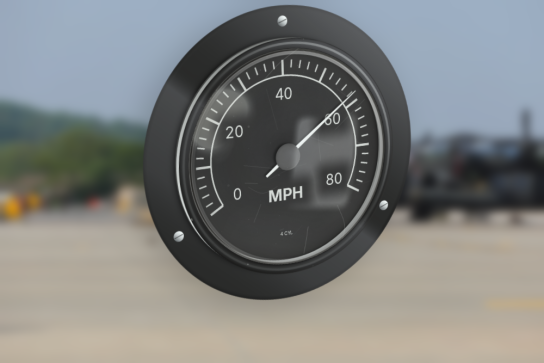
58 mph
